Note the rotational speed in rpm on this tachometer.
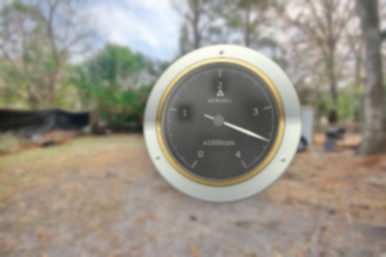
3500 rpm
